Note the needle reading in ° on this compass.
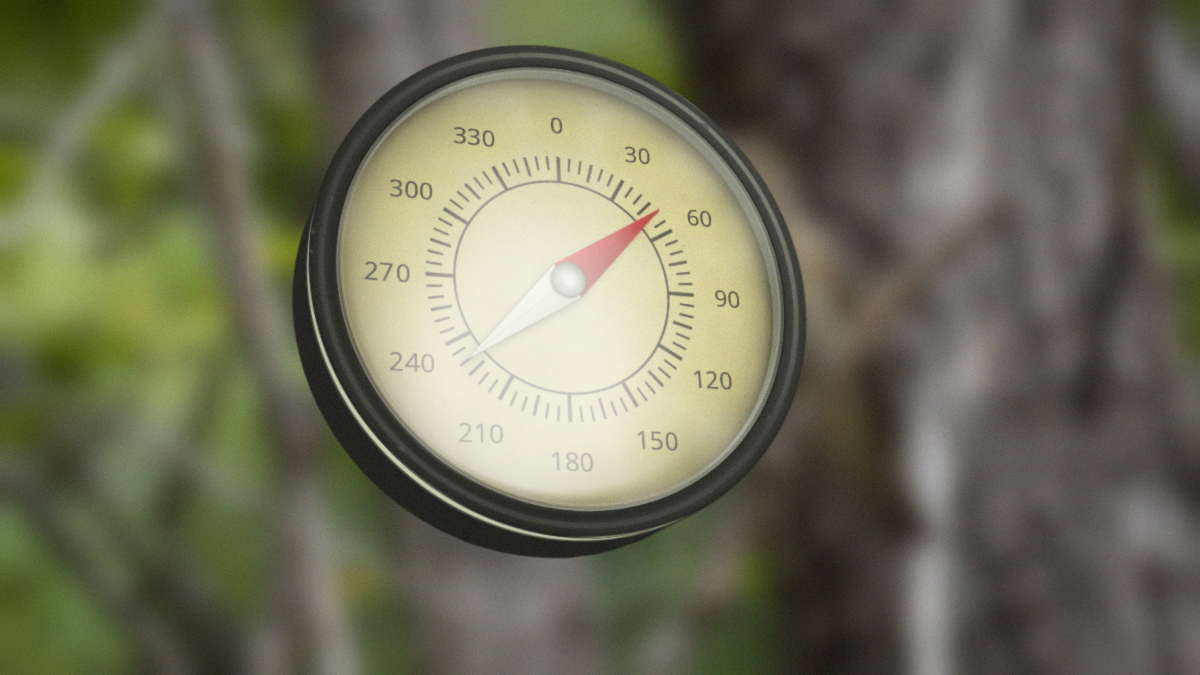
50 °
